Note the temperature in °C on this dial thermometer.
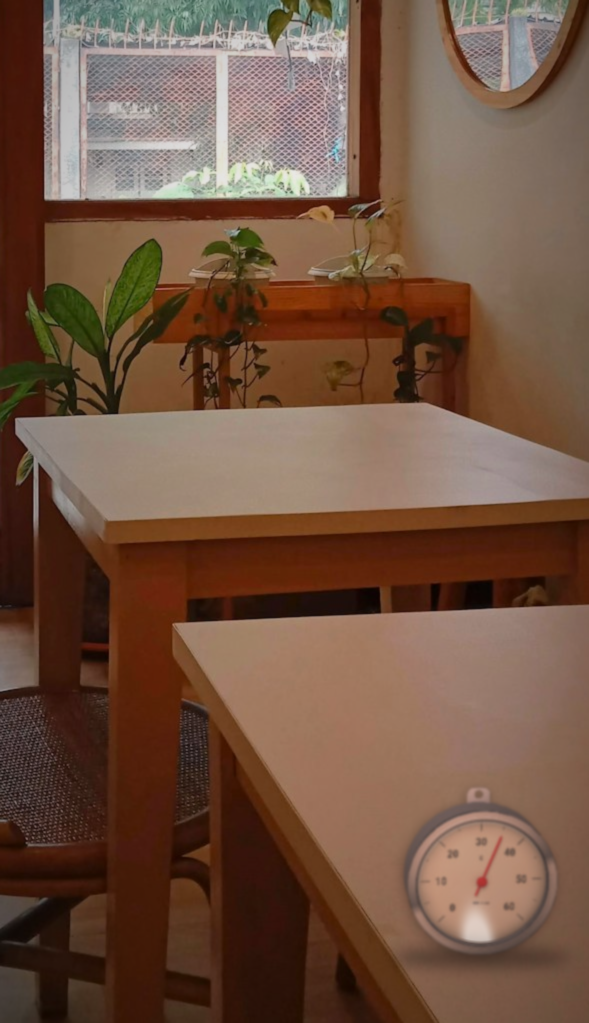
35 °C
